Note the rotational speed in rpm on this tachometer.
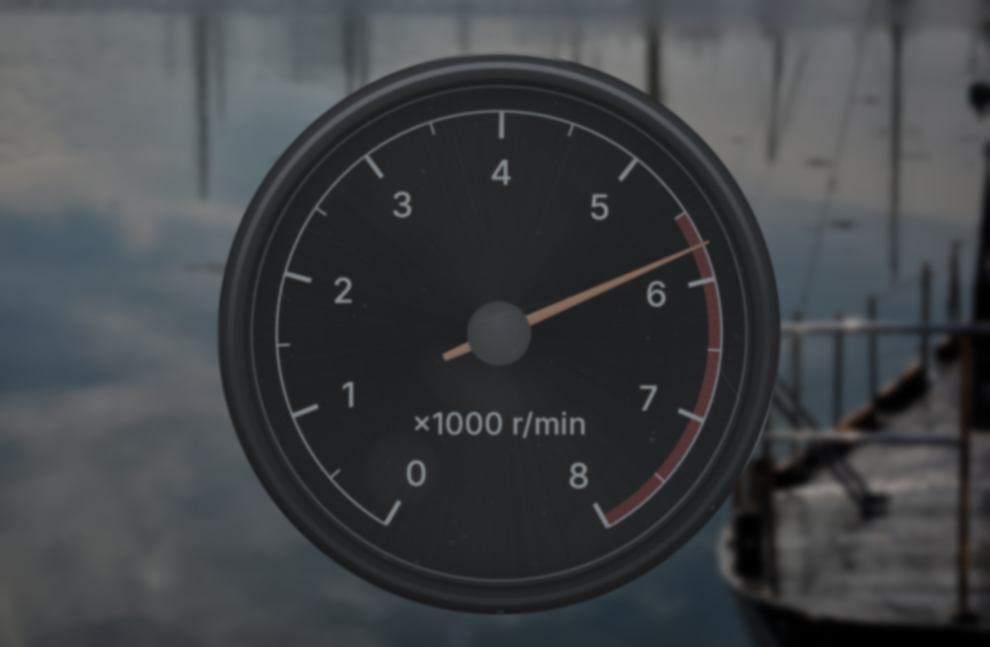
5750 rpm
